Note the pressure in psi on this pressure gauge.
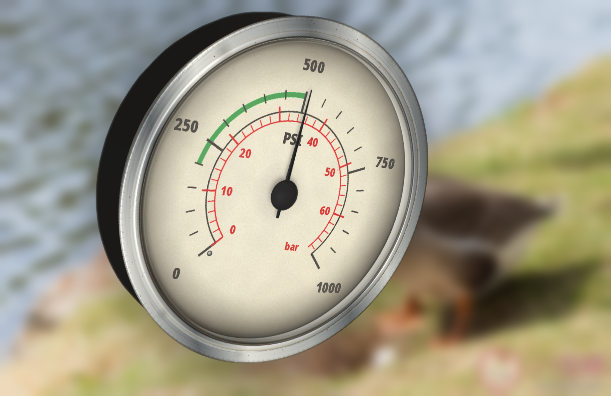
500 psi
